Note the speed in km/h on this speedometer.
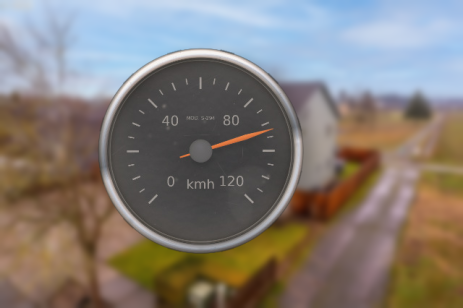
92.5 km/h
